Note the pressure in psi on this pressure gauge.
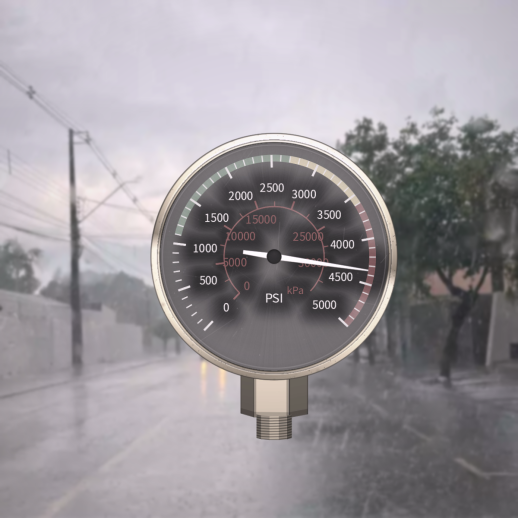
4350 psi
